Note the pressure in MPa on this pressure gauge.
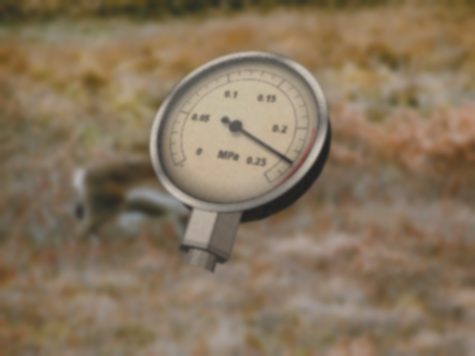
0.23 MPa
